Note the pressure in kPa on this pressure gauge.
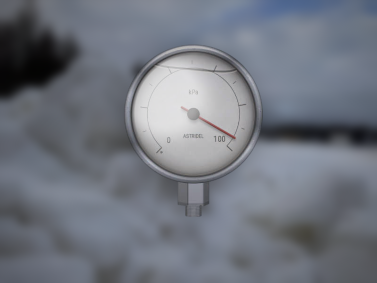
95 kPa
